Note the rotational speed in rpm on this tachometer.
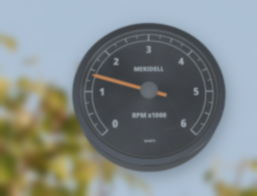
1375 rpm
